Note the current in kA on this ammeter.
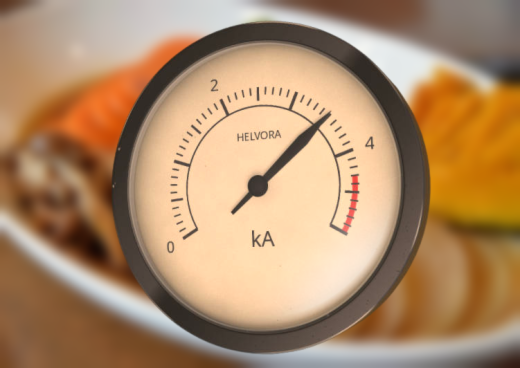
3.5 kA
